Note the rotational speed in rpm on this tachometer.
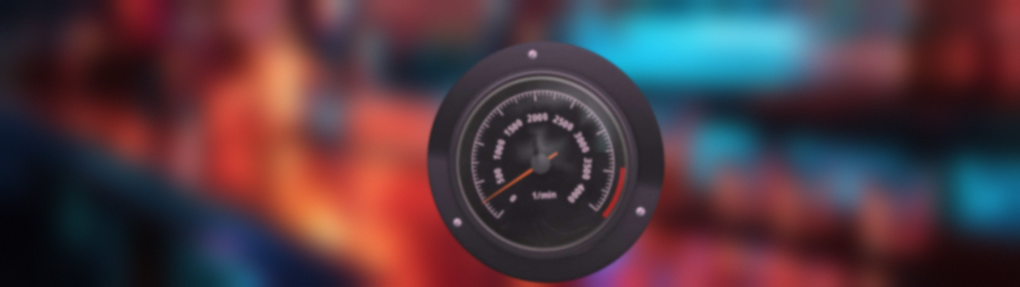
250 rpm
